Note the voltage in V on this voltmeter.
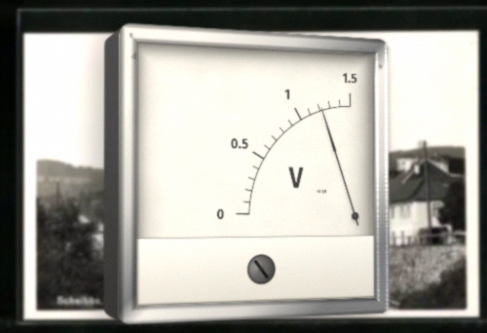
1.2 V
